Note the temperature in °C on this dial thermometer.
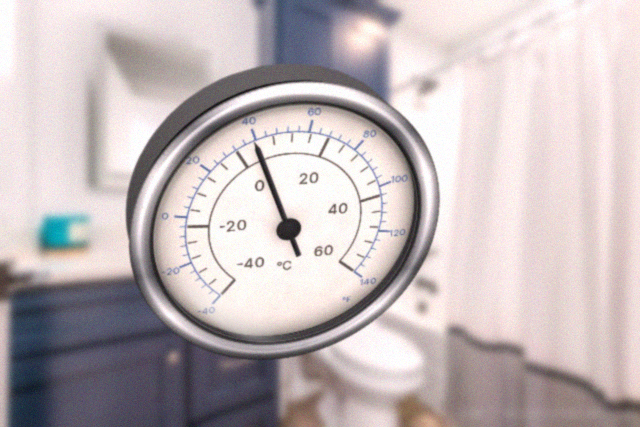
4 °C
